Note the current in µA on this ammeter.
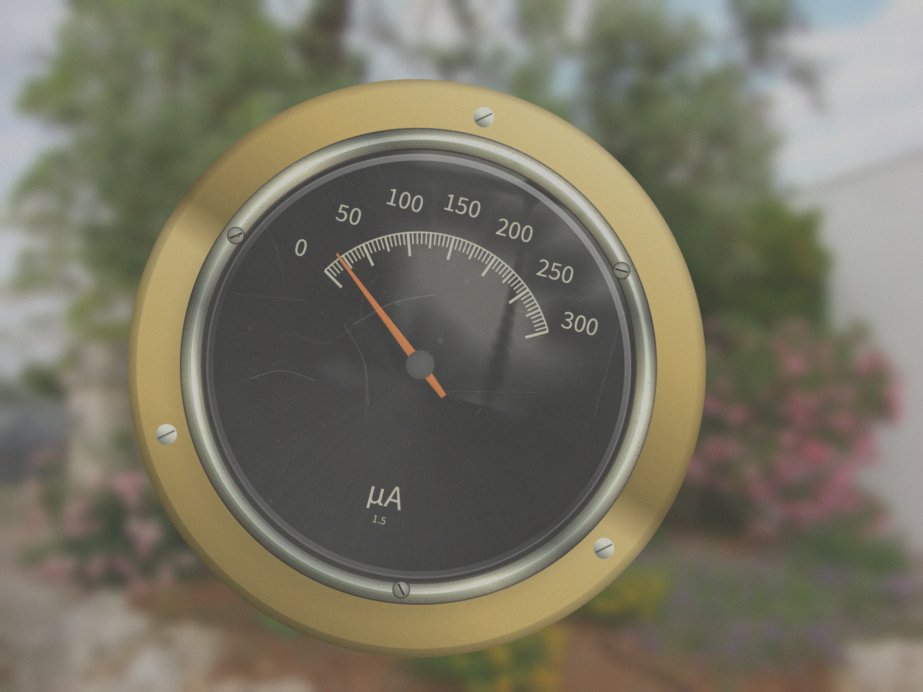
20 µA
